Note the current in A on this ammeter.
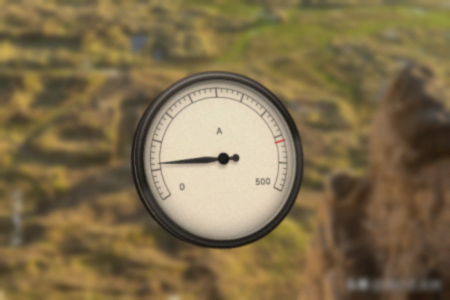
60 A
